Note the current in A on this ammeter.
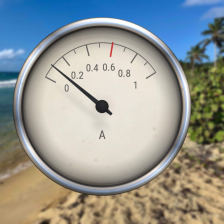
0.1 A
